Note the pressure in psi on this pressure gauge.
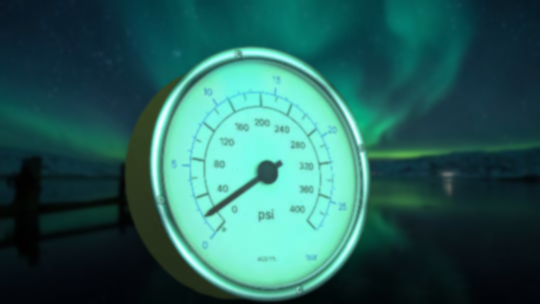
20 psi
